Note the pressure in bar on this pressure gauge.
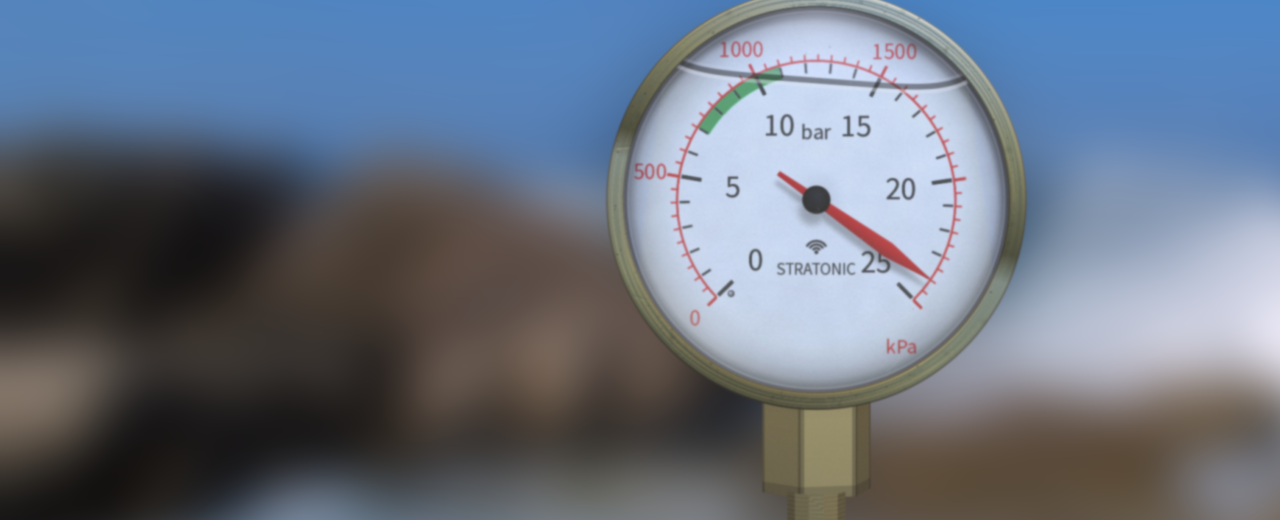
24 bar
